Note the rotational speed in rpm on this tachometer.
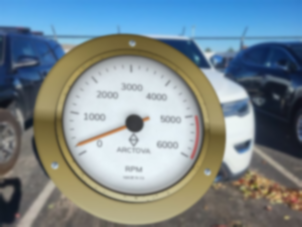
200 rpm
